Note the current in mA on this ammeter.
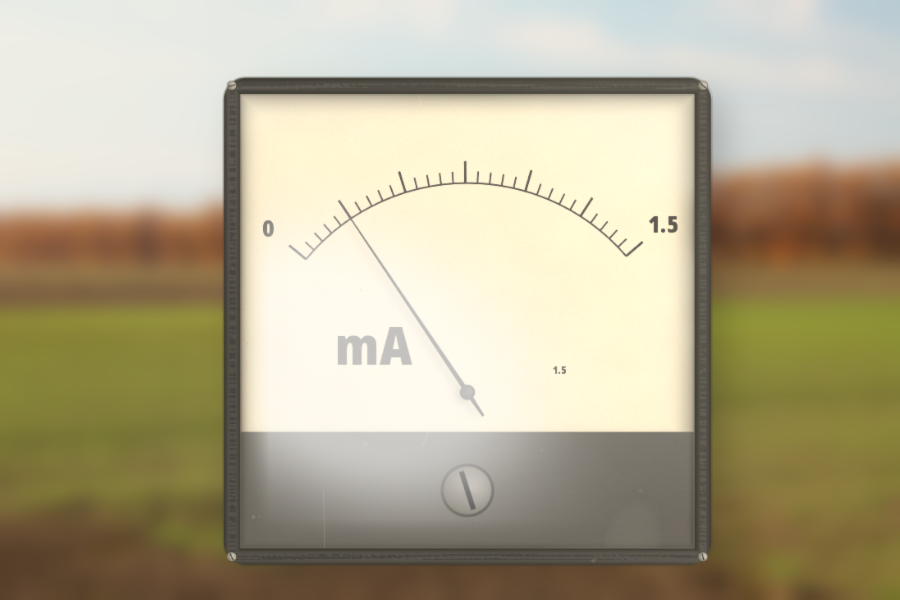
0.25 mA
